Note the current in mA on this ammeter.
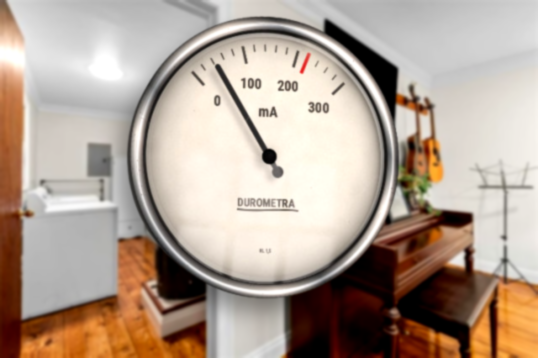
40 mA
